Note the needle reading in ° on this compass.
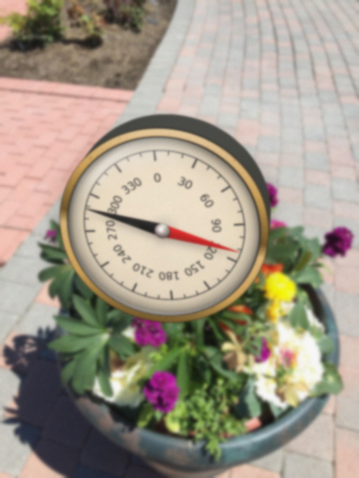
110 °
